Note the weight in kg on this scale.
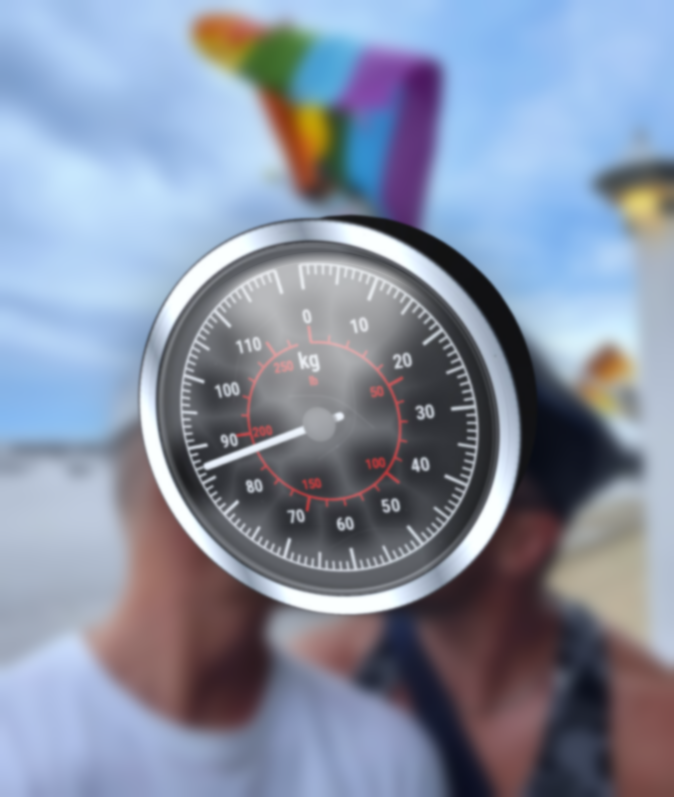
87 kg
